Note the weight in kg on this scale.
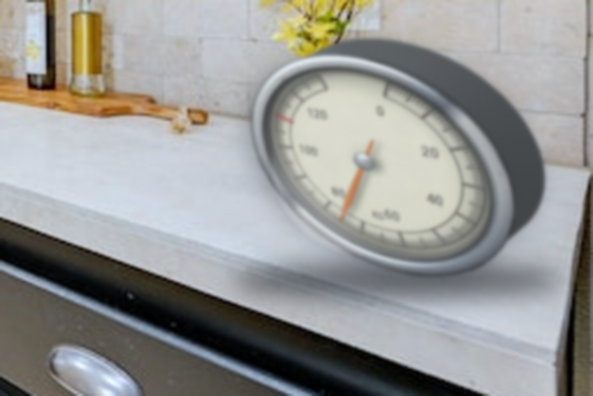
75 kg
